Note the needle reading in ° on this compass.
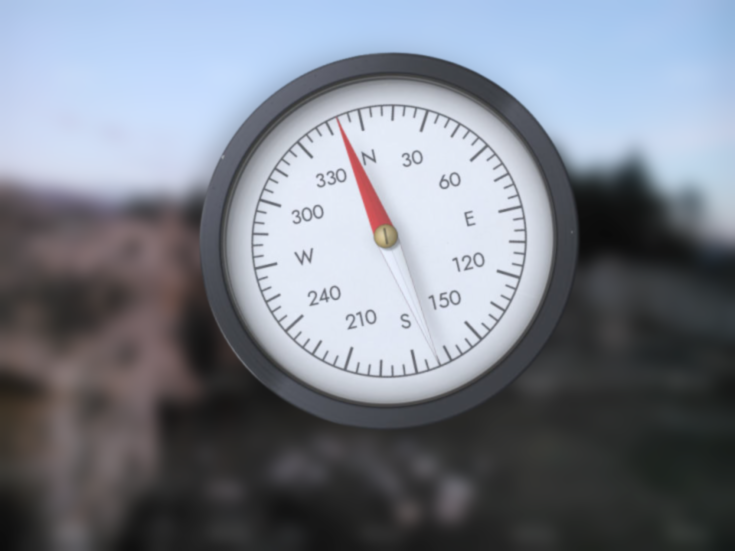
350 °
